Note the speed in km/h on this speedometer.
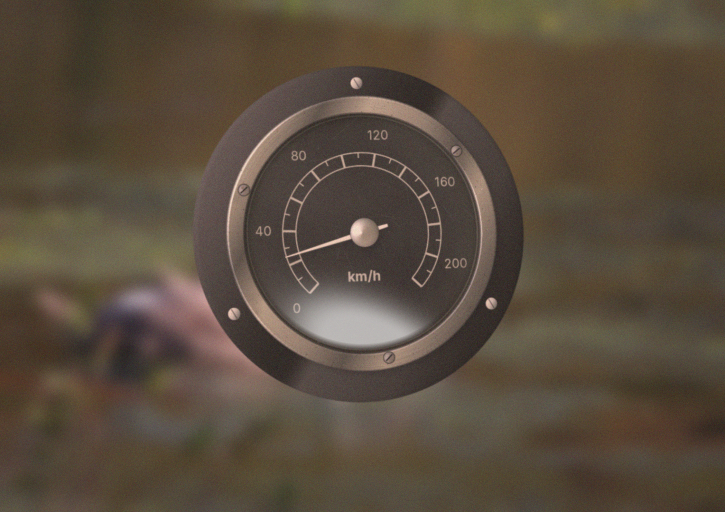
25 km/h
